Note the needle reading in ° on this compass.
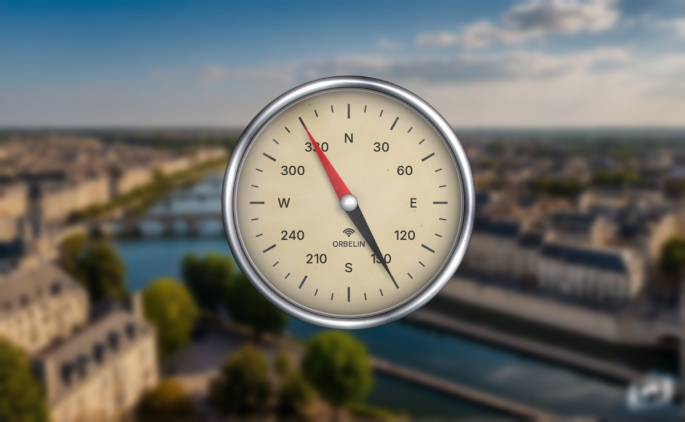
330 °
